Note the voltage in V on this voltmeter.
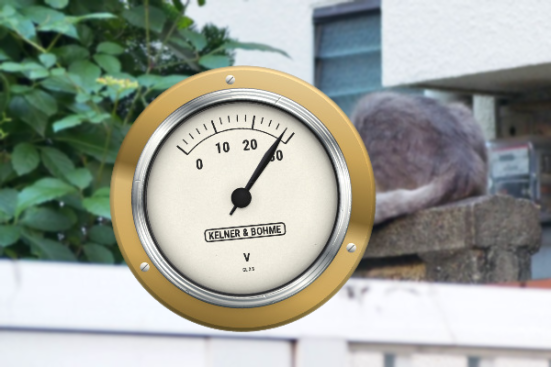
28 V
